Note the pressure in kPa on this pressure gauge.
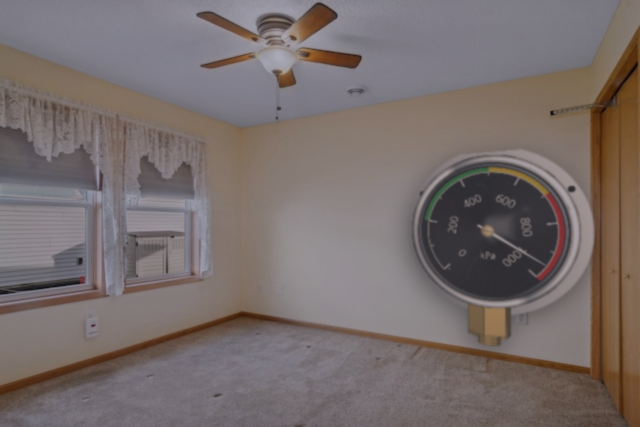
950 kPa
